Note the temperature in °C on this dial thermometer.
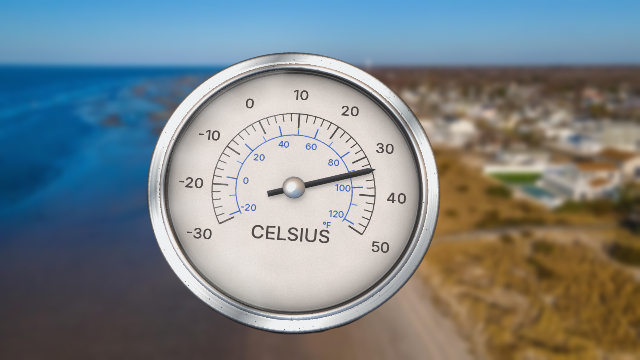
34 °C
